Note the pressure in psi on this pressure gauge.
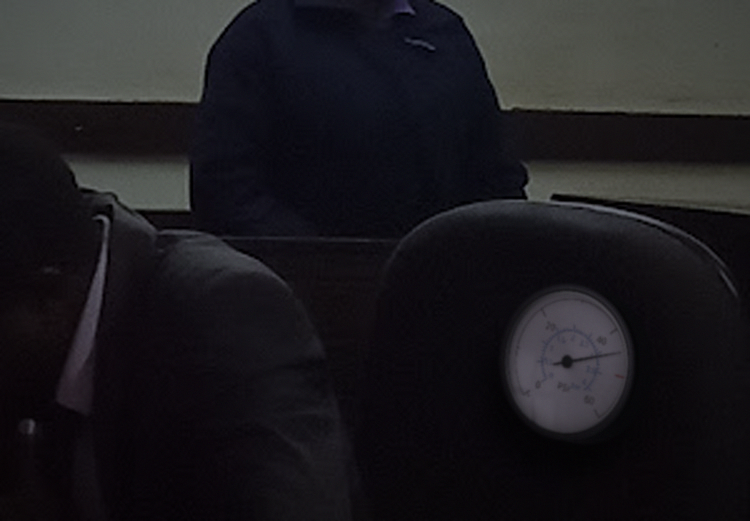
45 psi
